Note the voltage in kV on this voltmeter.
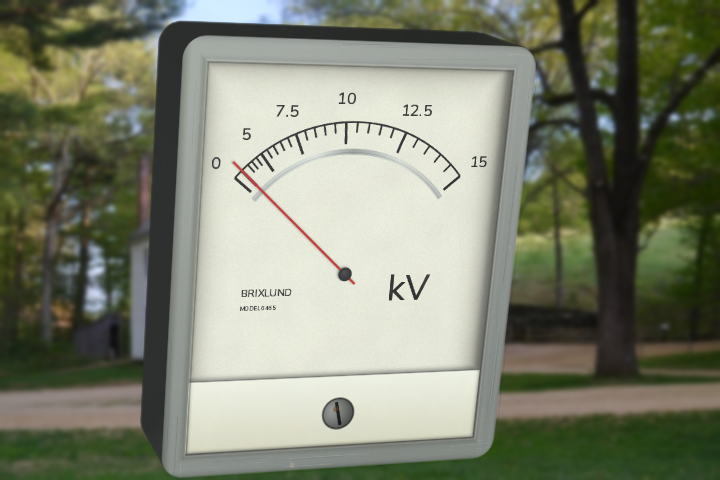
2.5 kV
